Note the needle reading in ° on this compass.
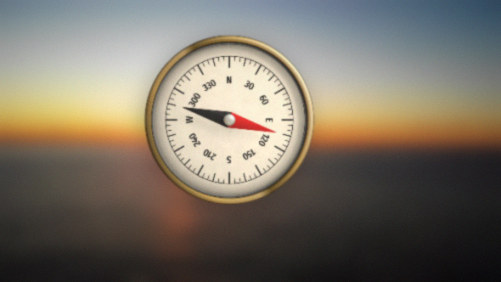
105 °
